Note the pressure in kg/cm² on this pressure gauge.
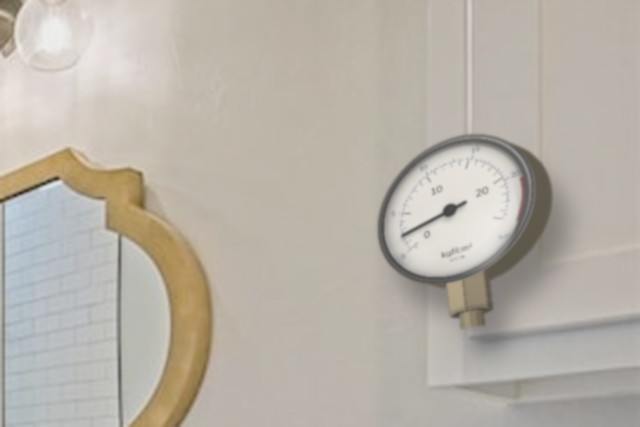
2 kg/cm²
